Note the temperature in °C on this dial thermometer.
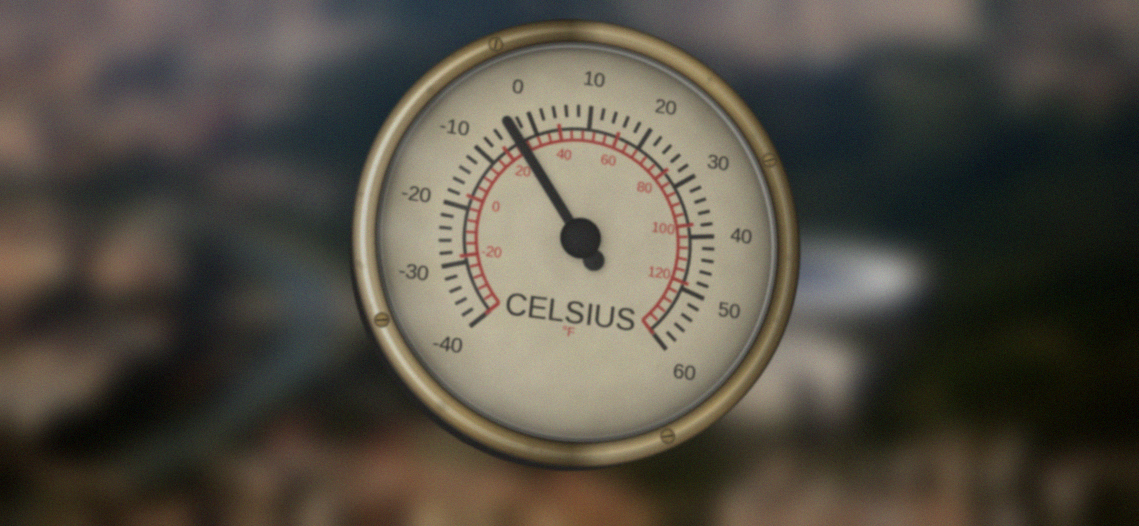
-4 °C
